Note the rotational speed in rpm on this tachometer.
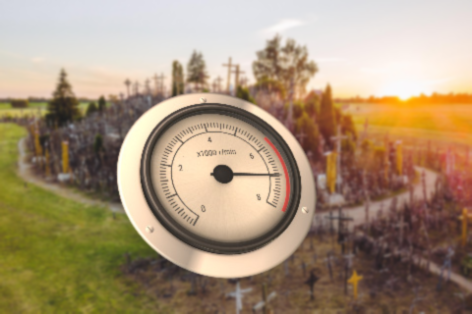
7000 rpm
